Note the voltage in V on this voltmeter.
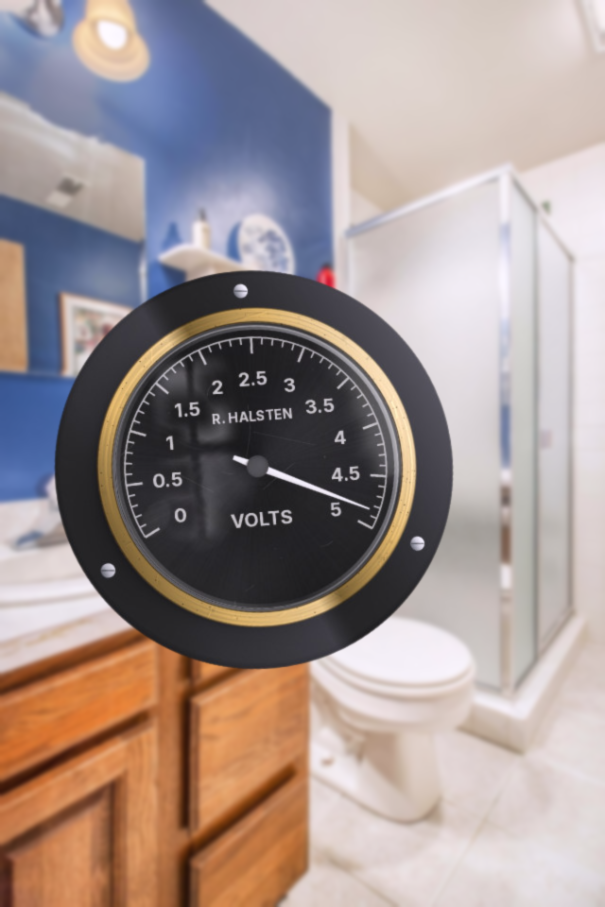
4.85 V
